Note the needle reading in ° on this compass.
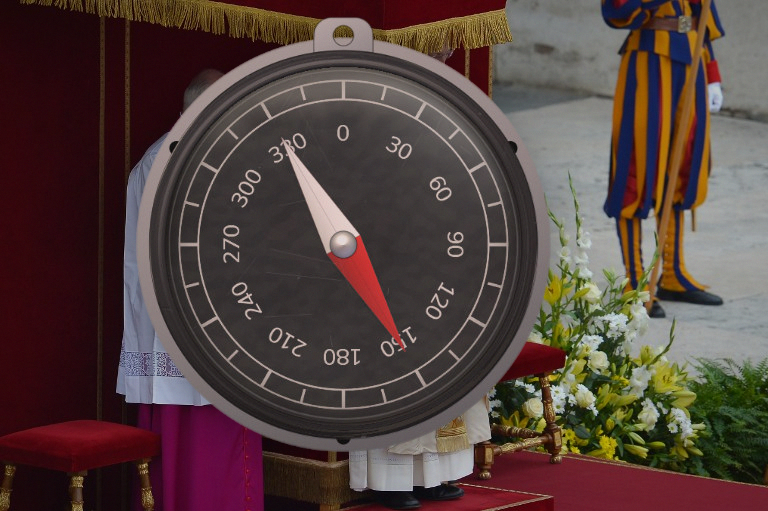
150 °
